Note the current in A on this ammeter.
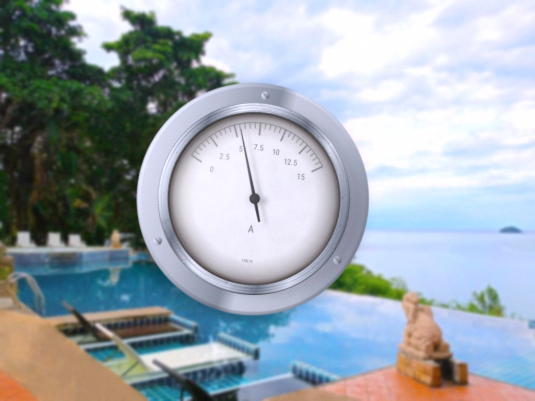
5.5 A
